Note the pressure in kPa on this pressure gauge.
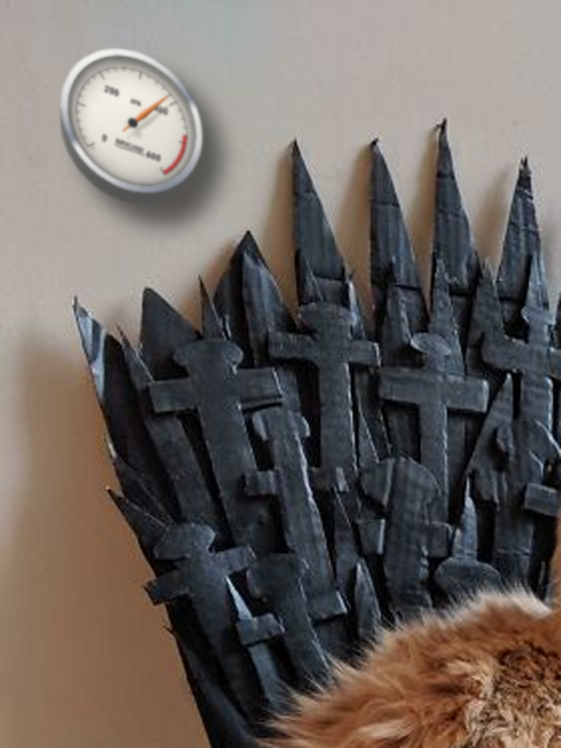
380 kPa
